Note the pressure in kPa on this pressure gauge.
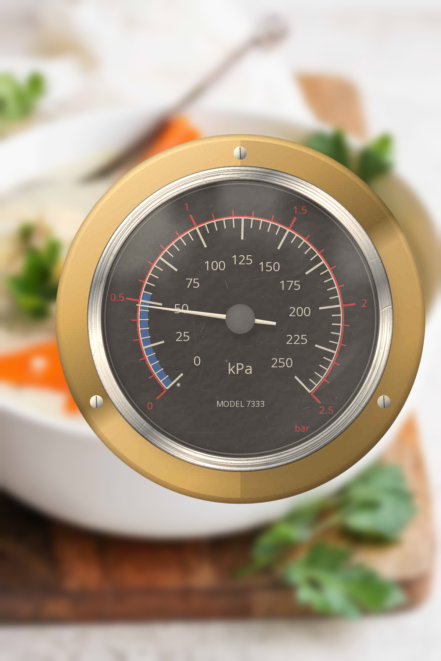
47.5 kPa
